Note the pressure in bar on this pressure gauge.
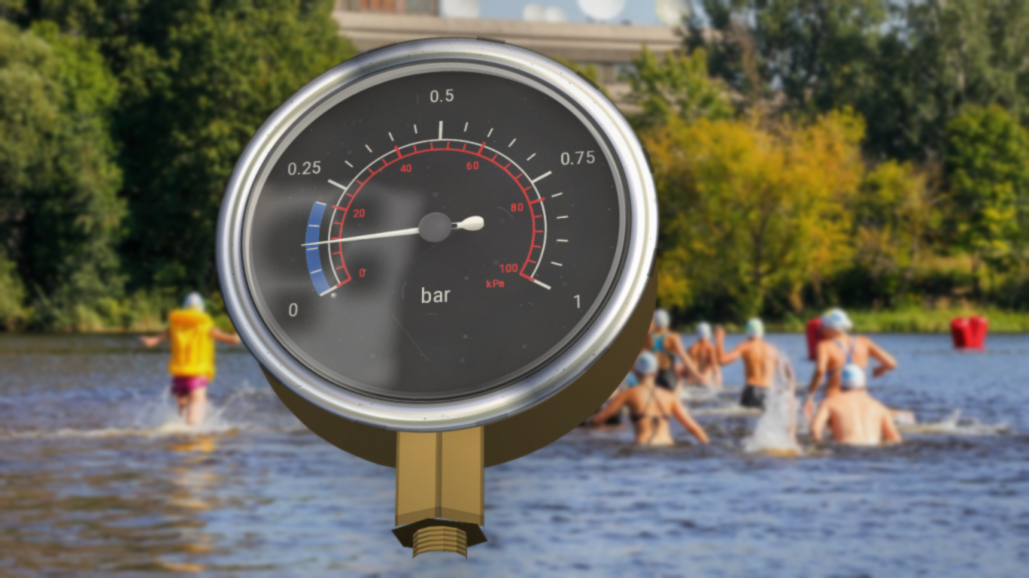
0.1 bar
